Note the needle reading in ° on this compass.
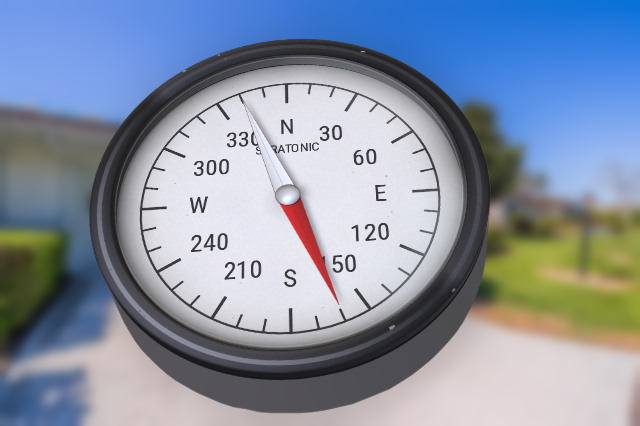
160 °
